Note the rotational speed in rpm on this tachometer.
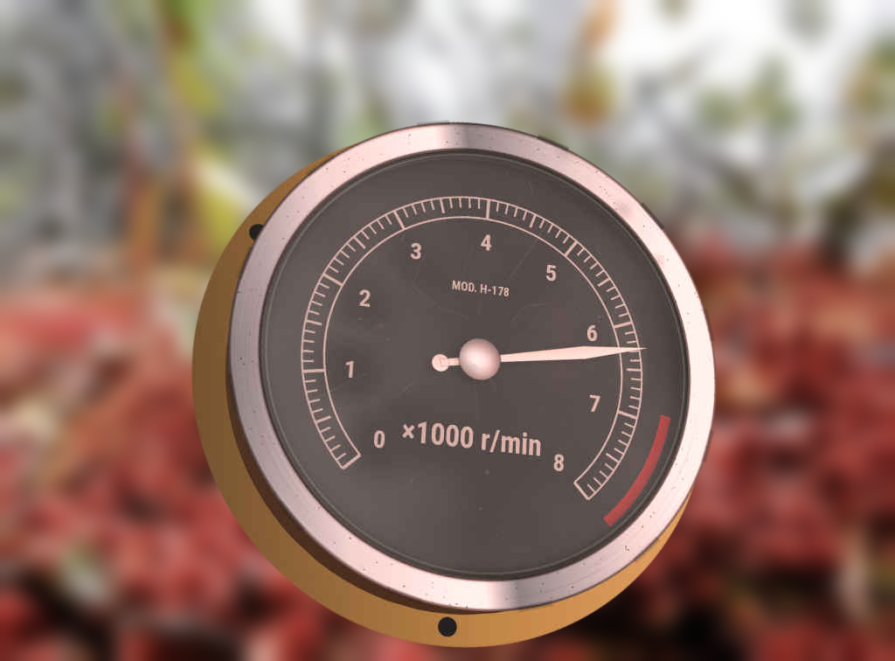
6300 rpm
